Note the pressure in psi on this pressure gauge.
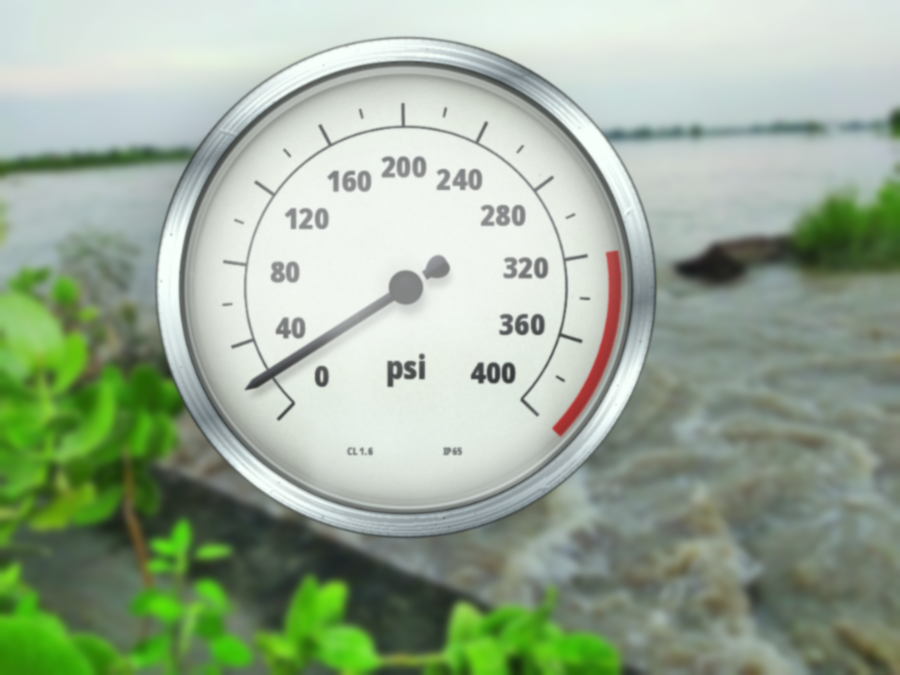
20 psi
